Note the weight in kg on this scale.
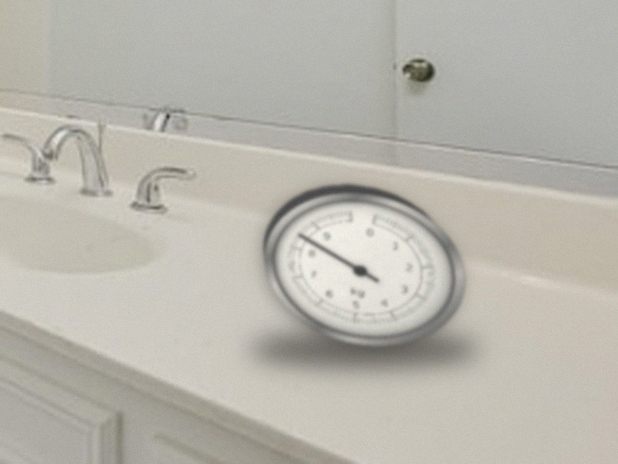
8.5 kg
